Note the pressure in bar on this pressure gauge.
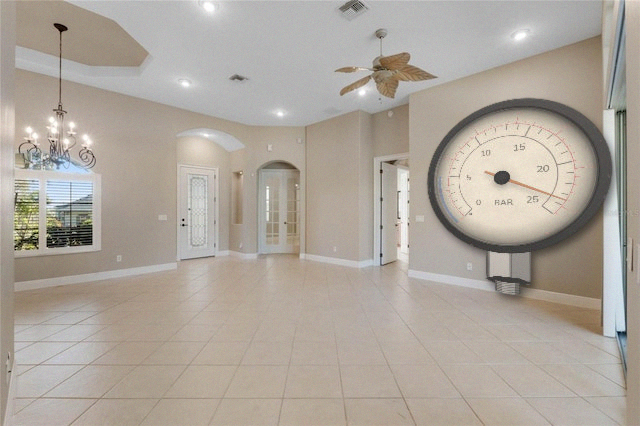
23.5 bar
